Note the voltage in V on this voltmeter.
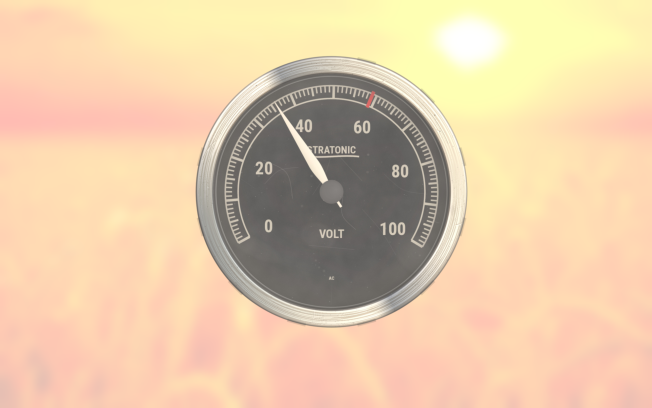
36 V
